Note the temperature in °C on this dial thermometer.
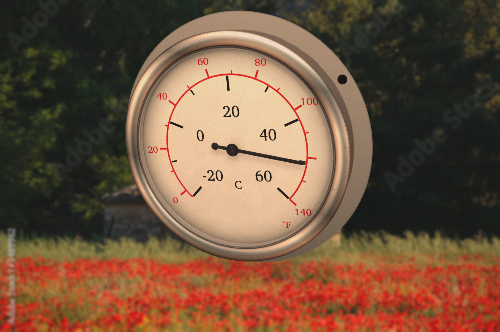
50 °C
